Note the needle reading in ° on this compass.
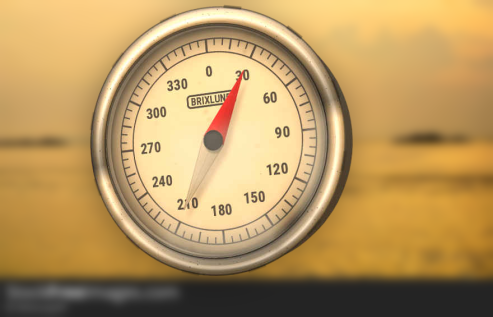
30 °
